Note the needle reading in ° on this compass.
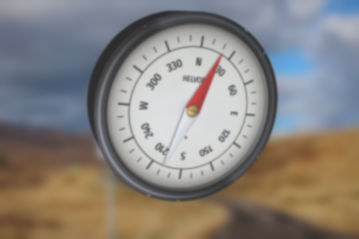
20 °
